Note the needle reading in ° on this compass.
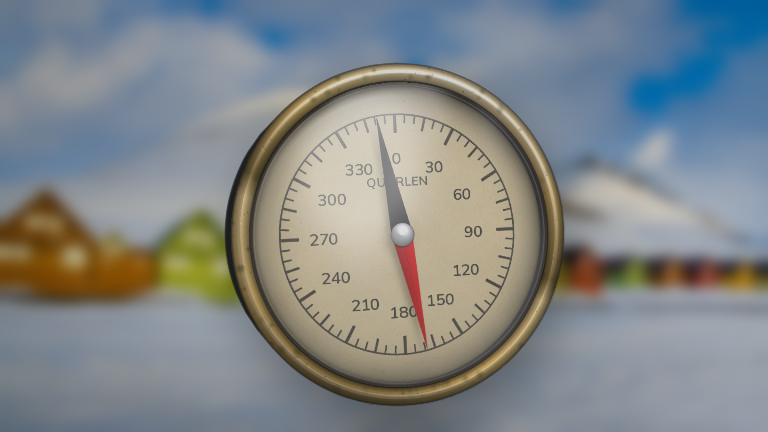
170 °
